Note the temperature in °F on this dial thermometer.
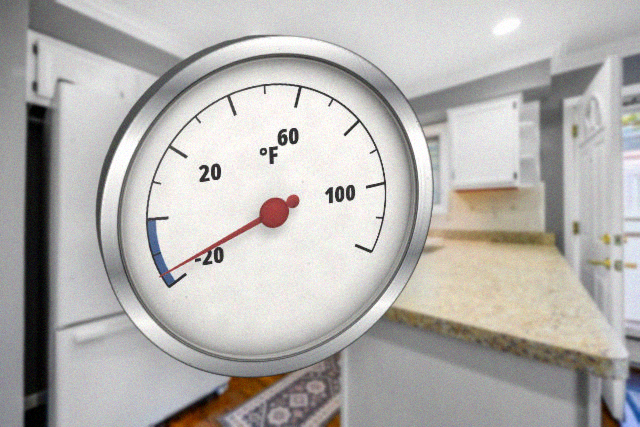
-15 °F
